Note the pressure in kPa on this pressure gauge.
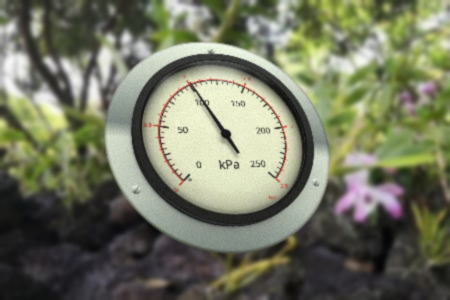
100 kPa
